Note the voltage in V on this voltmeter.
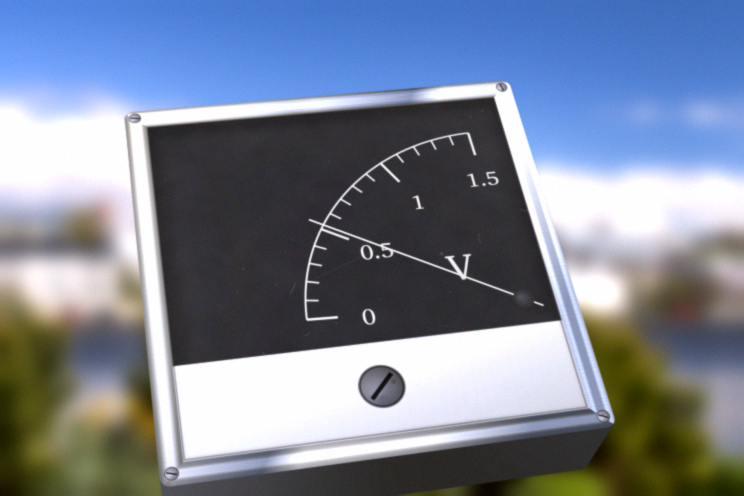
0.5 V
